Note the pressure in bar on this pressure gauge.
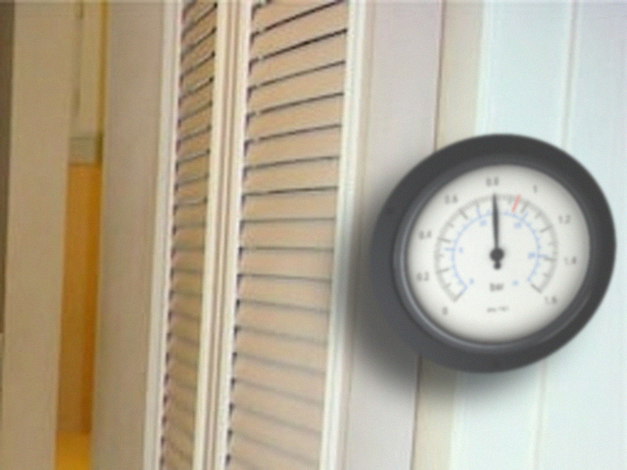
0.8 bar
